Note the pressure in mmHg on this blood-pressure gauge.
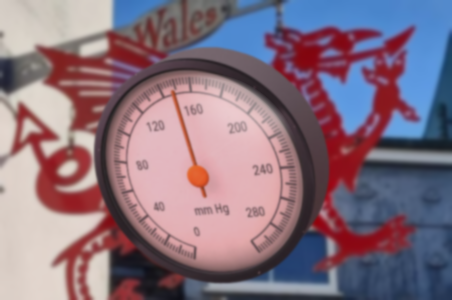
150 mmHg
